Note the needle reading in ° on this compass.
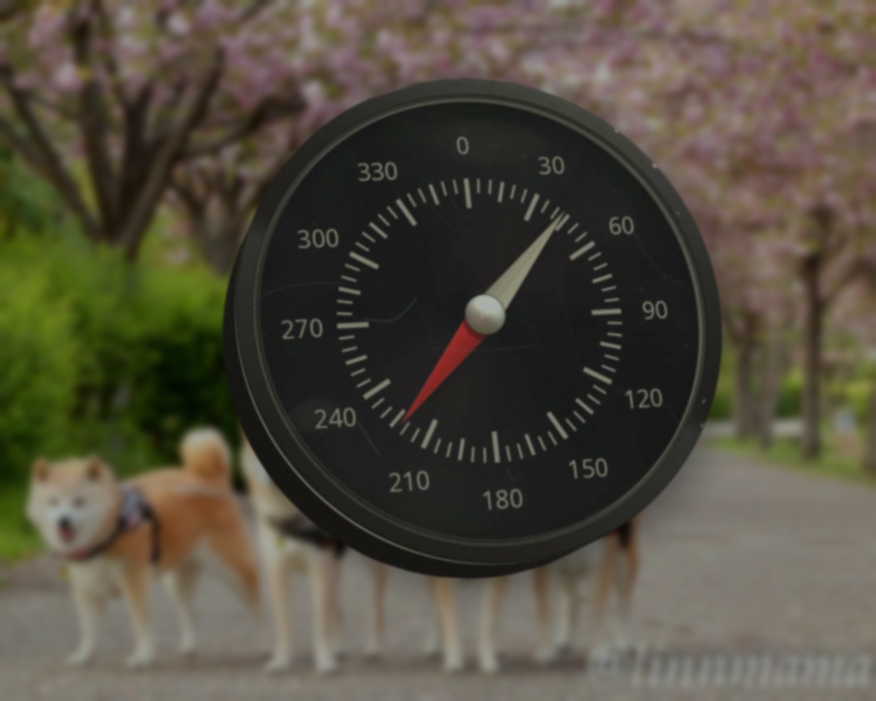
222.5 °
